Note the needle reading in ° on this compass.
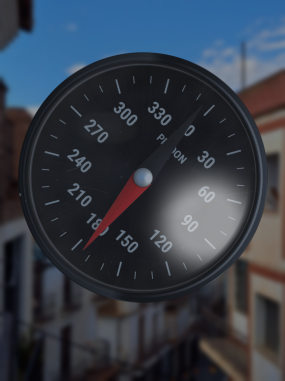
175 °
